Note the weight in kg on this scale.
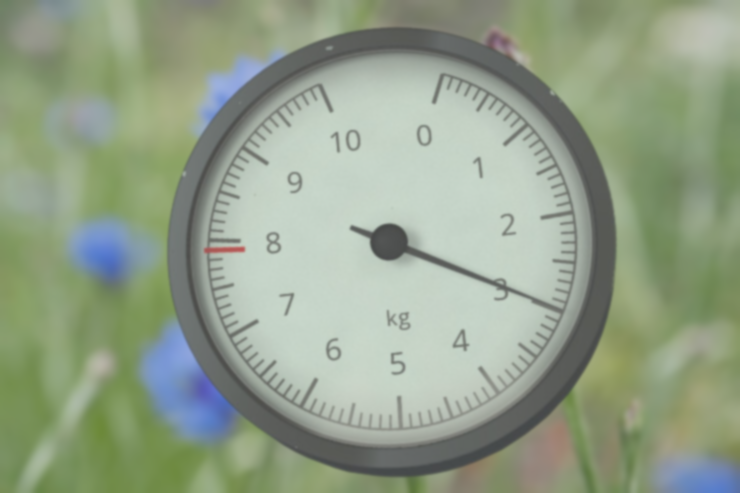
3 kg
